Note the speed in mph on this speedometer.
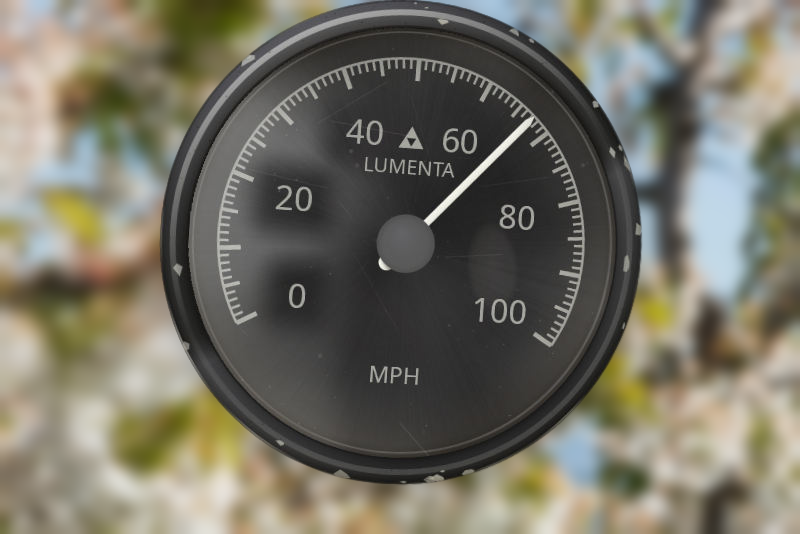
67 mph
